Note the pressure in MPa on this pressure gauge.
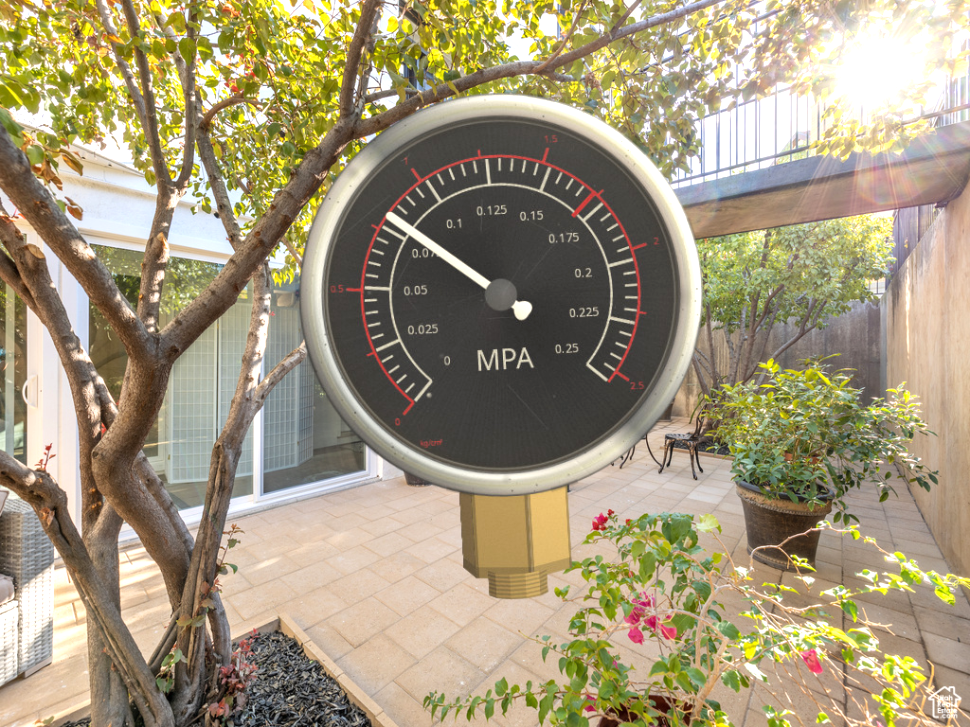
0.08 MPa
